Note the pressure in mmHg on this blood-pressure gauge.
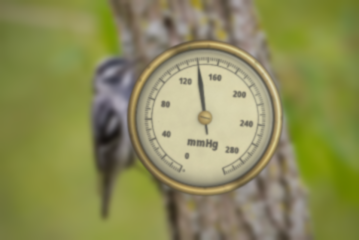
140 mmHg
